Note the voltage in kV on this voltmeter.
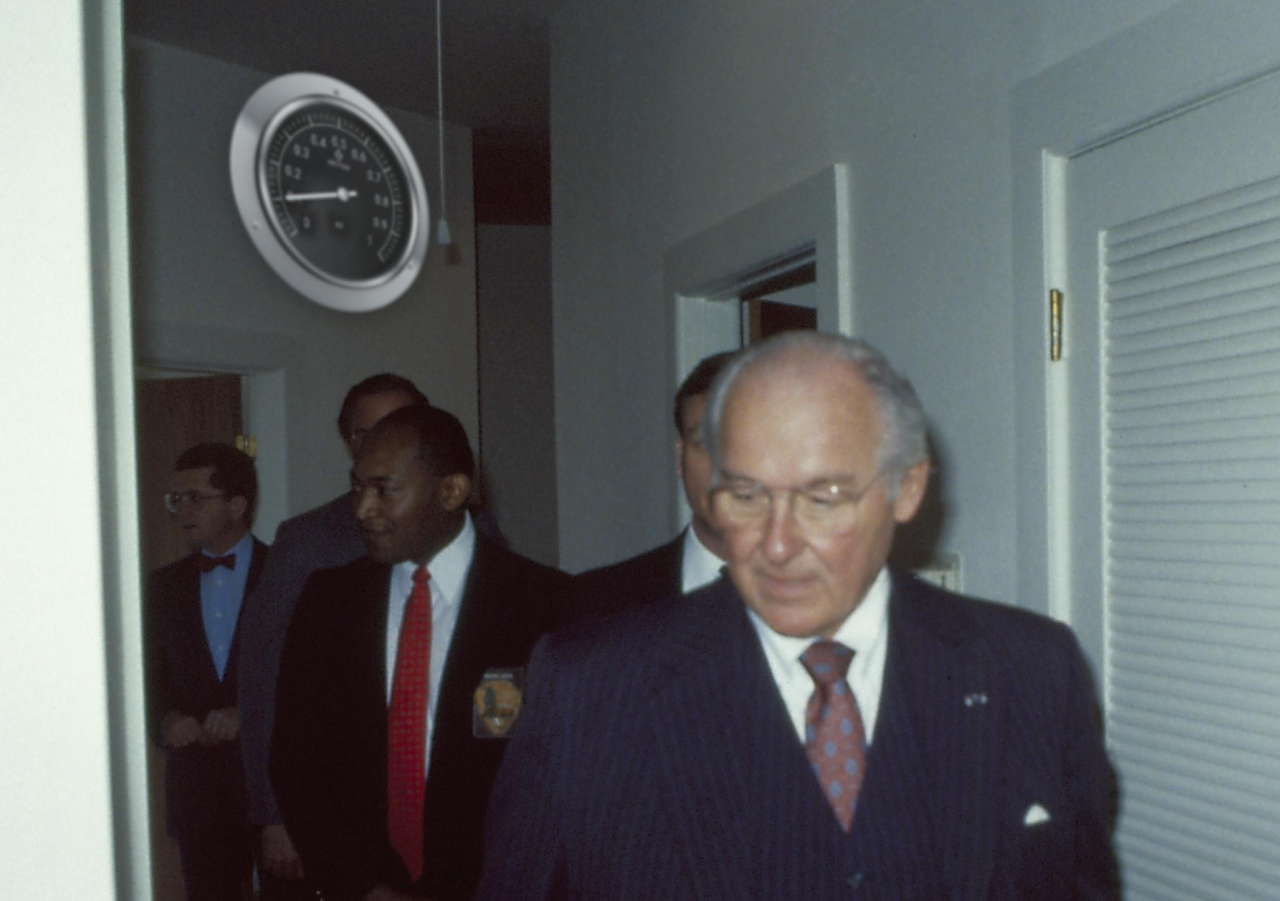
0.1 kV
